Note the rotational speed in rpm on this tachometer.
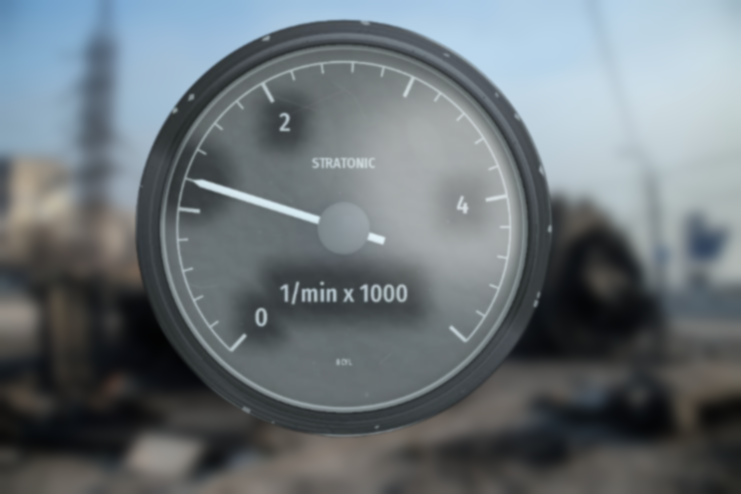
1200 rpm
